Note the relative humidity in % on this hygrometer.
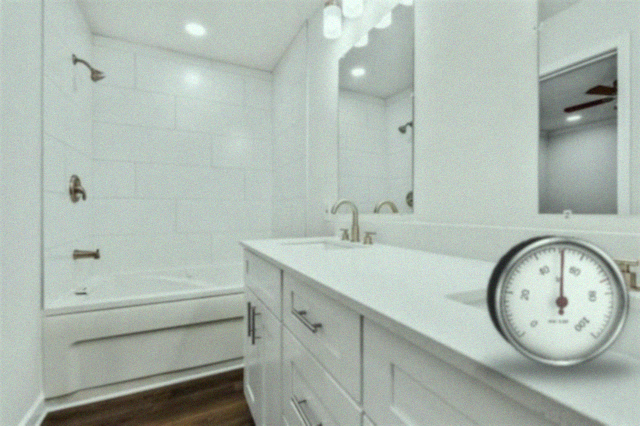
50 %
